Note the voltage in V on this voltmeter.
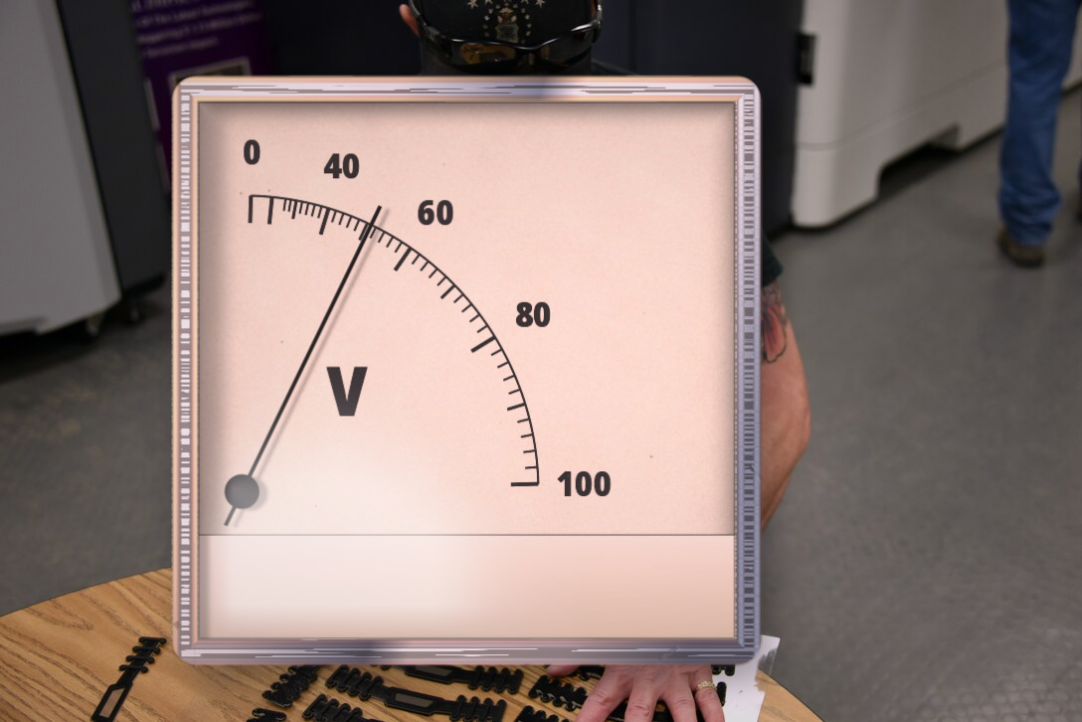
51 V
